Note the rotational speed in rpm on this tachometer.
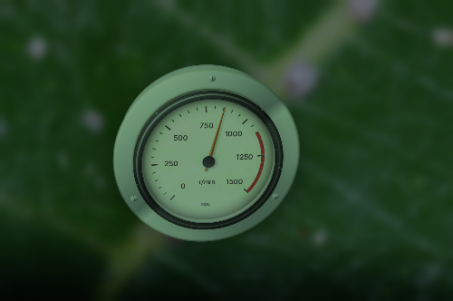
850 rpm
